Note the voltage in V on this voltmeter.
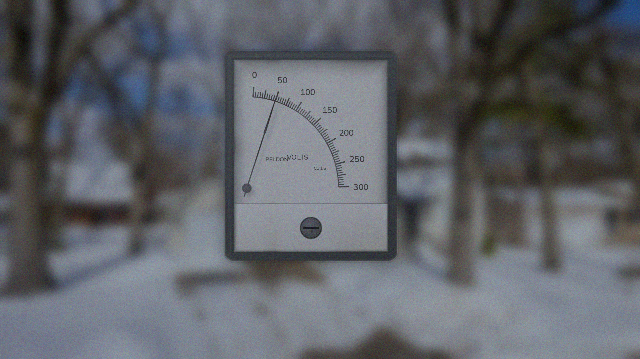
50 V
